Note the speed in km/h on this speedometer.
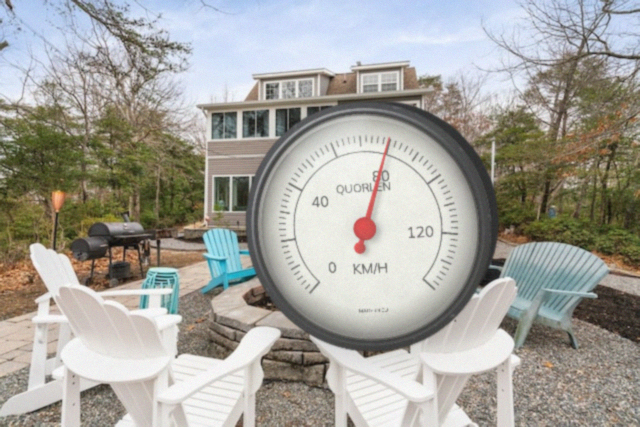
80 km/h
